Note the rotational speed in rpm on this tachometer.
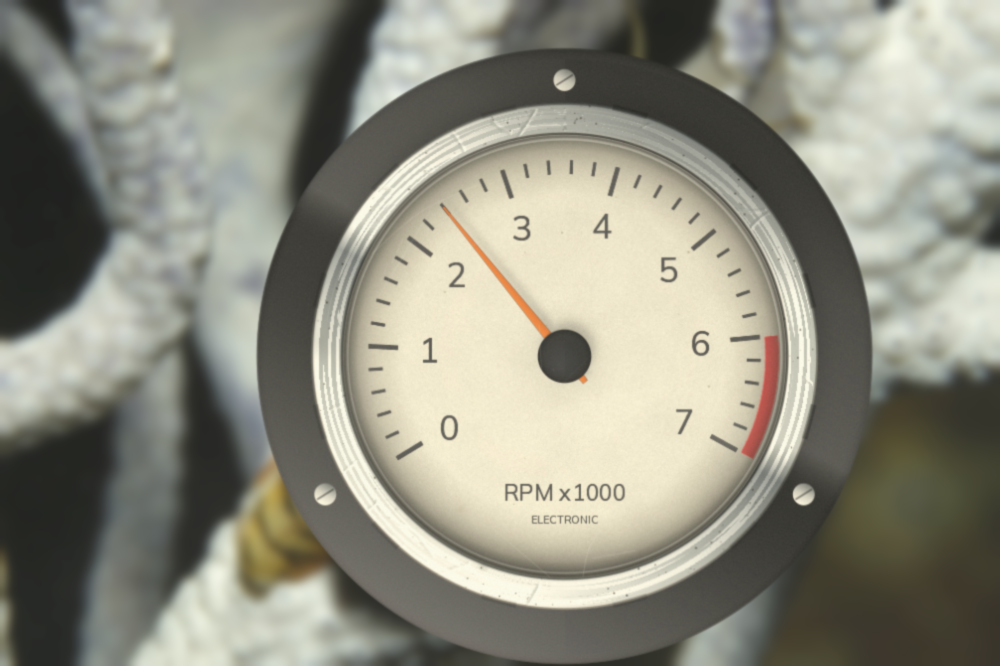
2400 rpm
